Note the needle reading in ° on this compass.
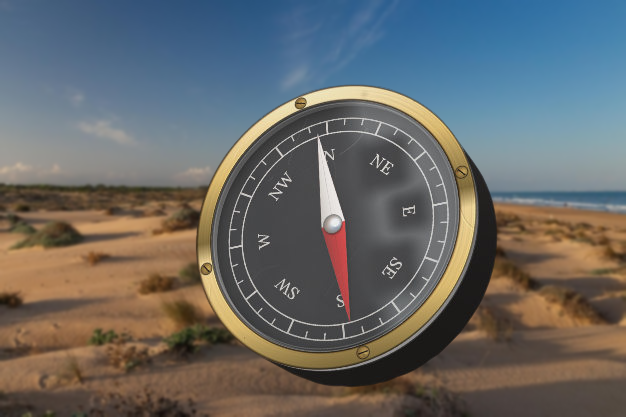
175 °
